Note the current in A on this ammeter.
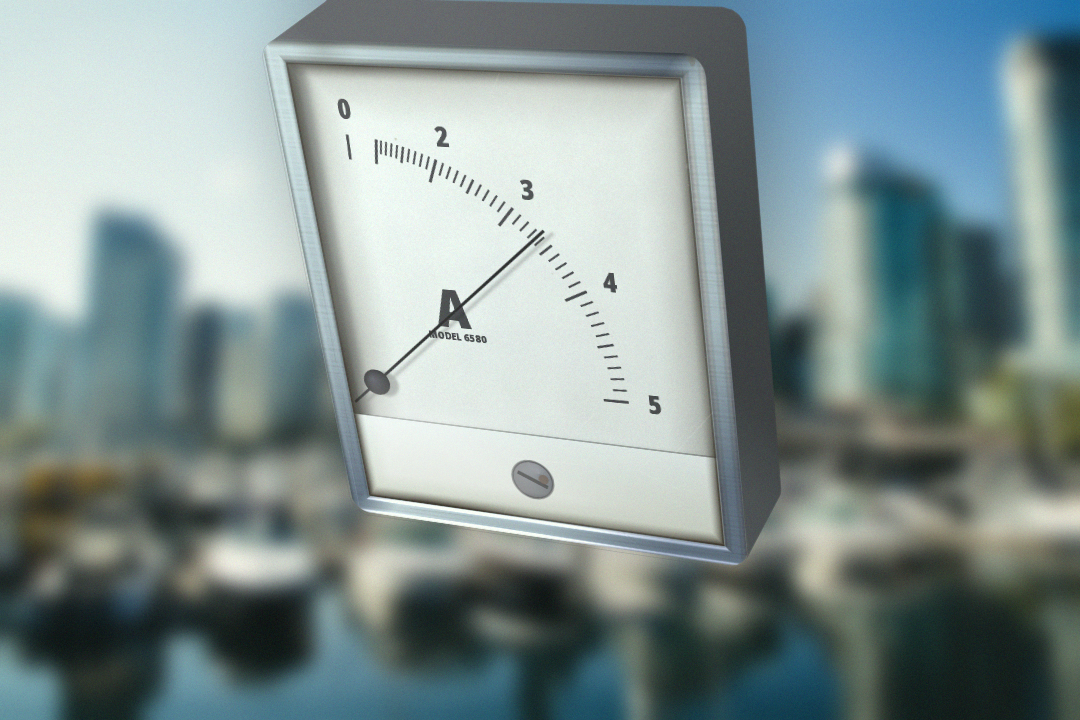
3.35 A
